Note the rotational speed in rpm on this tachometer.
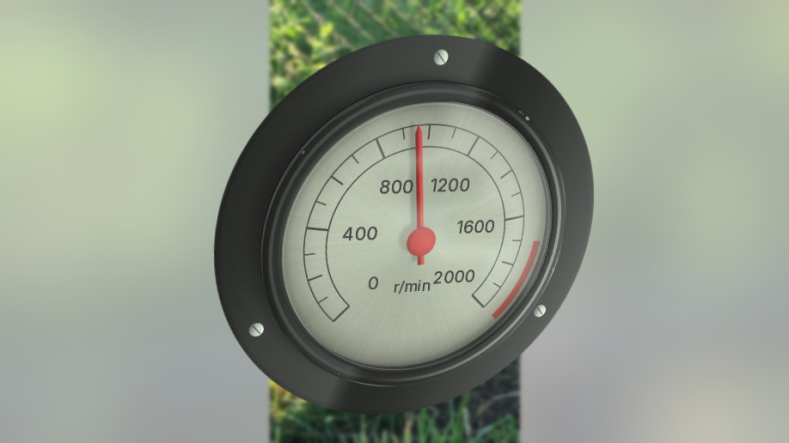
950 rpm
